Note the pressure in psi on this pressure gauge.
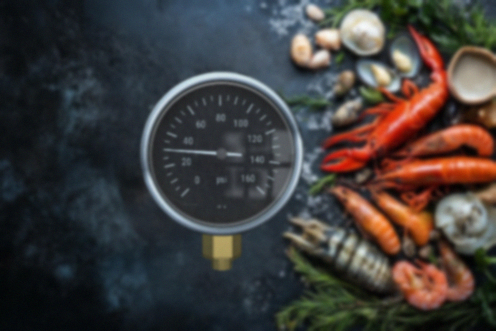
30 psi
